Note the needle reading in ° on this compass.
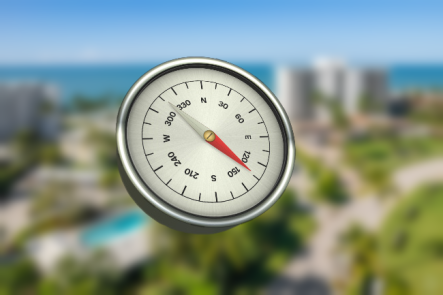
135 °
